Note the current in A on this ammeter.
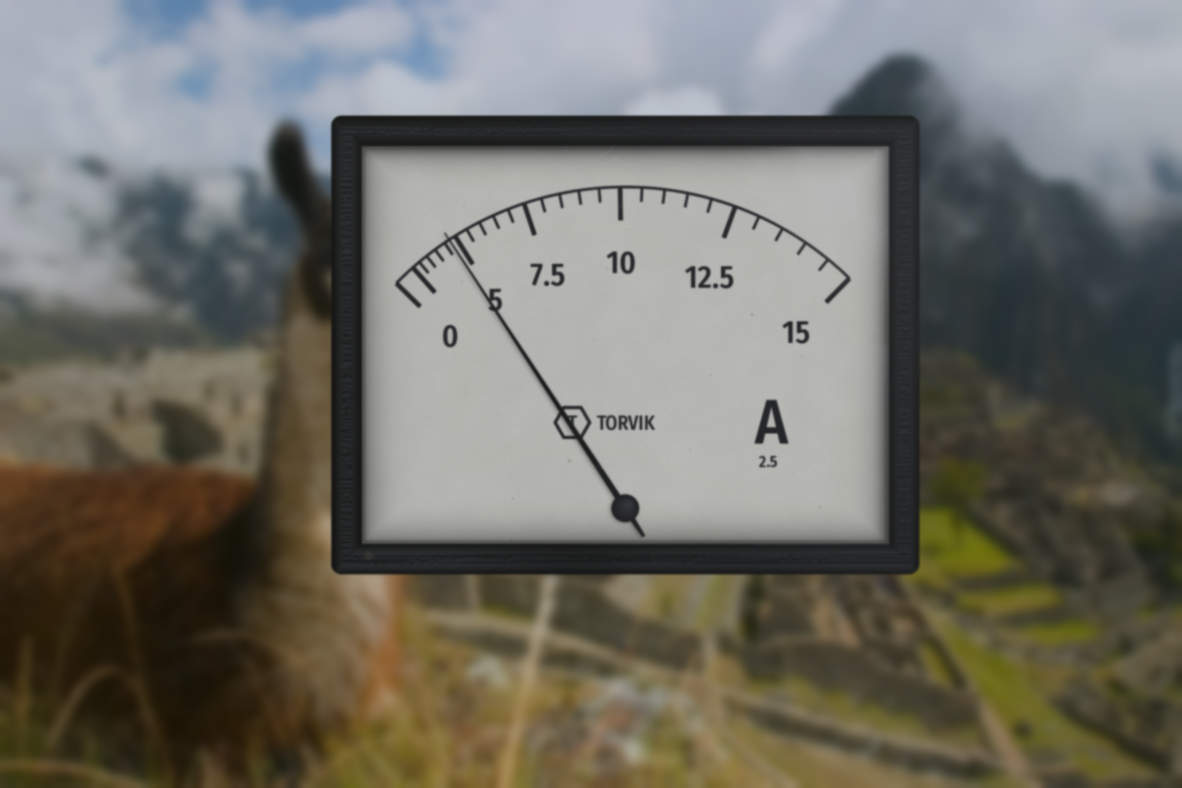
4.75 A
